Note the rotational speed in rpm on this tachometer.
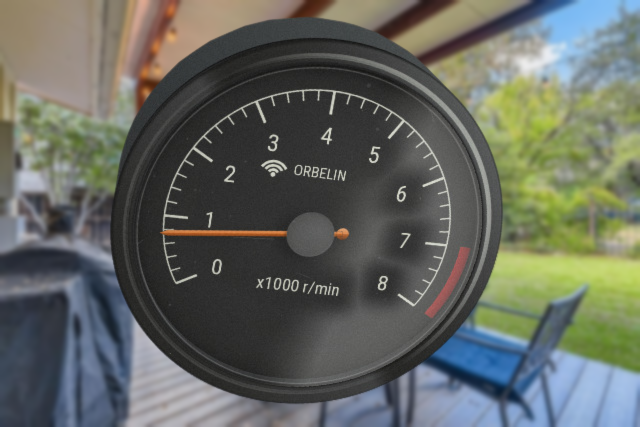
800 rpm
